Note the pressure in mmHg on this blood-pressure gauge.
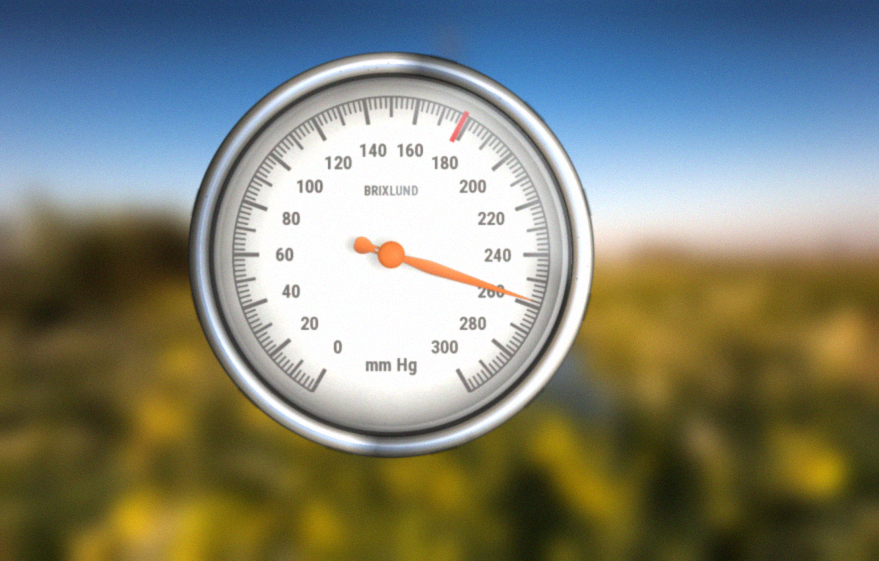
258 mmHg
